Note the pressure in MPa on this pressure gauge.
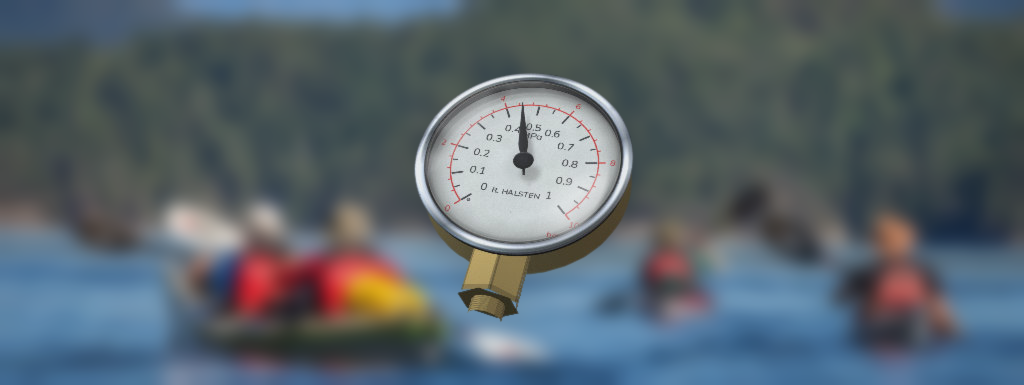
0.45 MPa
